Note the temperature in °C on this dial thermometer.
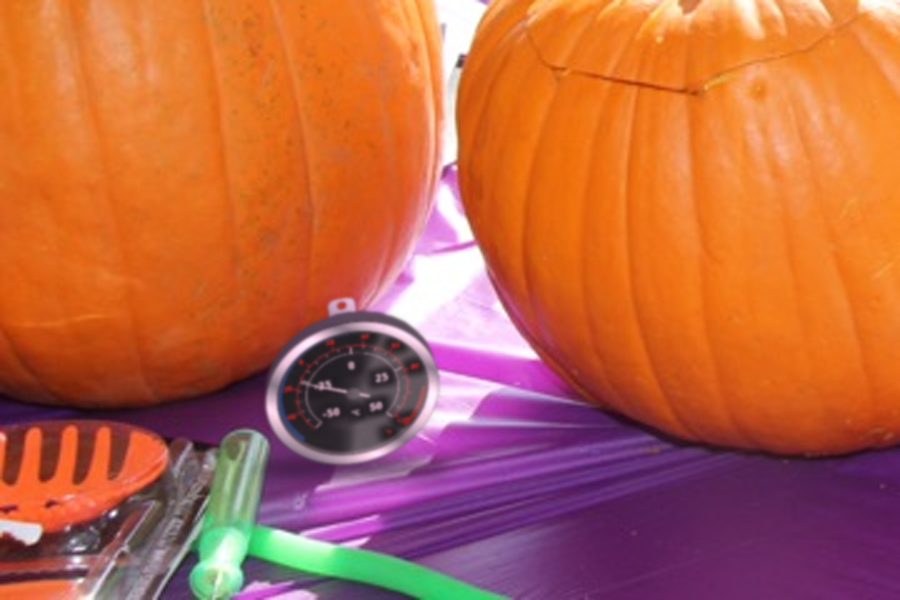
-25 °C
